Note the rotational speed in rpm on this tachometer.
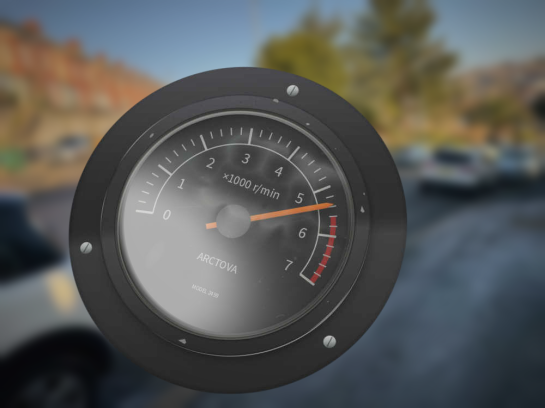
5400 rpm
